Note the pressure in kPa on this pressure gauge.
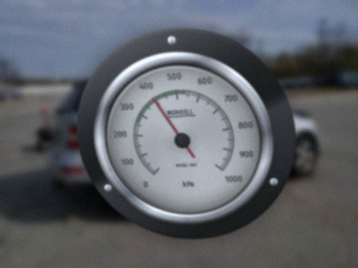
400 kPa
